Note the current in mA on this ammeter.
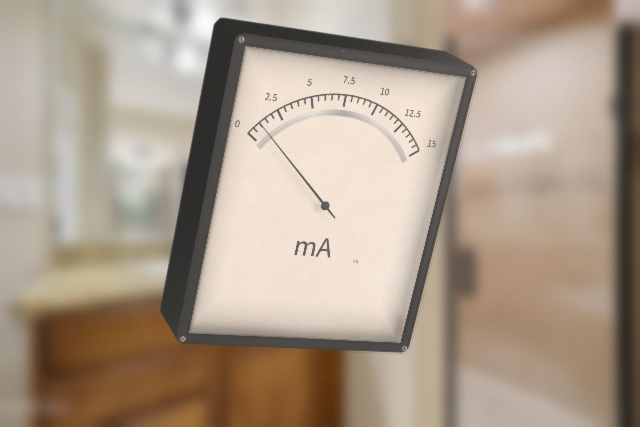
1 mA
